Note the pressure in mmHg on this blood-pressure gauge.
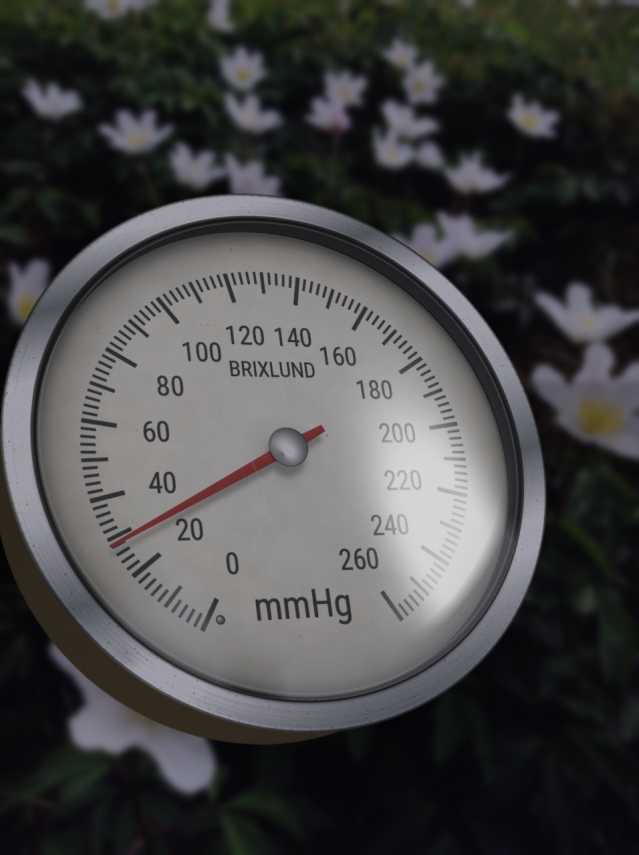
28 mmHg
